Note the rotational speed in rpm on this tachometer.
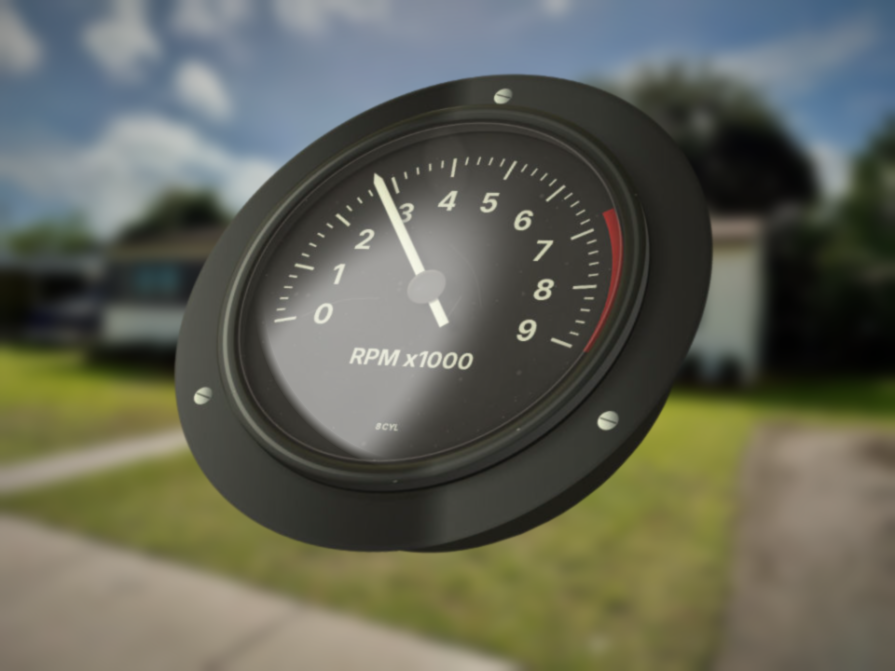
2800 rpm
